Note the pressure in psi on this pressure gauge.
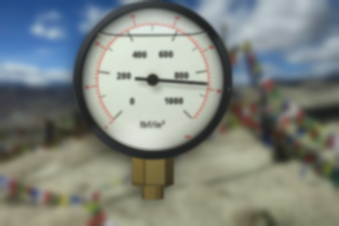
850 psi
